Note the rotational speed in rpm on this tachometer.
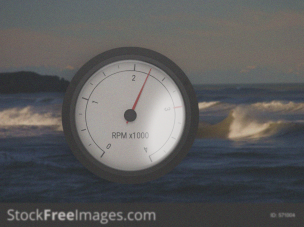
2250 rpm
